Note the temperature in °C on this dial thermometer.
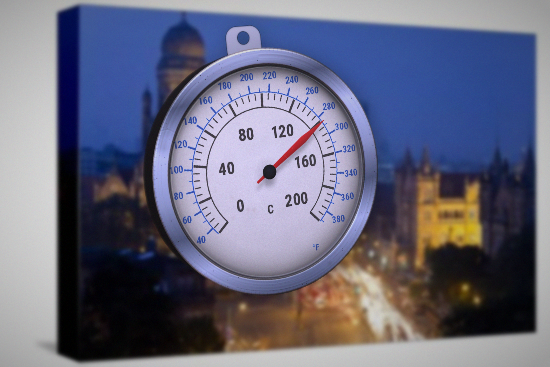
140 °C
